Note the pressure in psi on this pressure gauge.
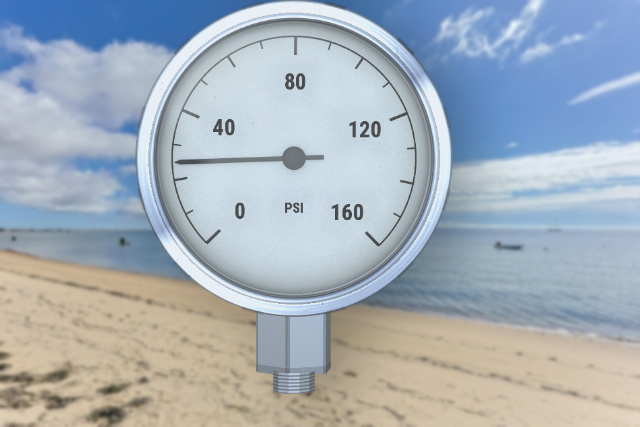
25 psi
